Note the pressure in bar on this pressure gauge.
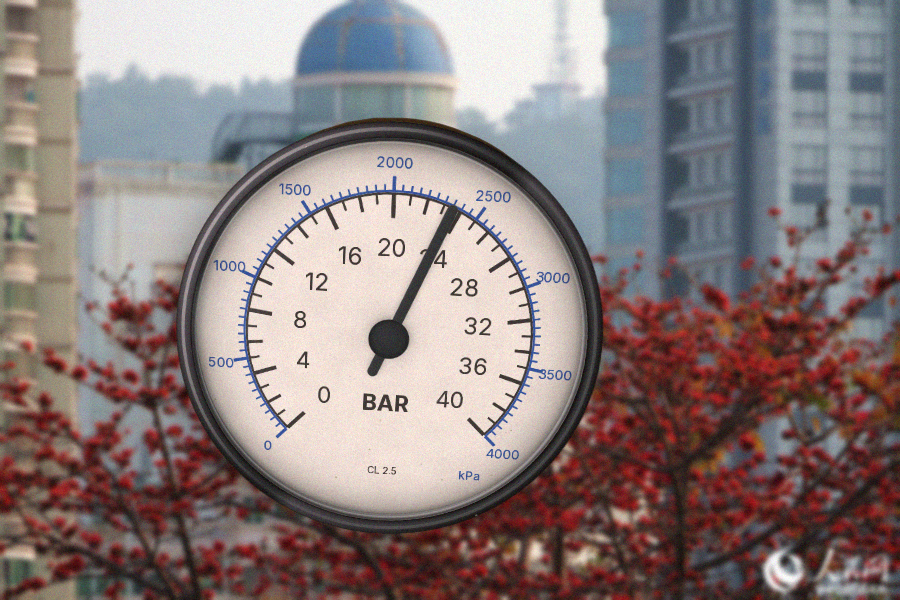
23.5 bar
